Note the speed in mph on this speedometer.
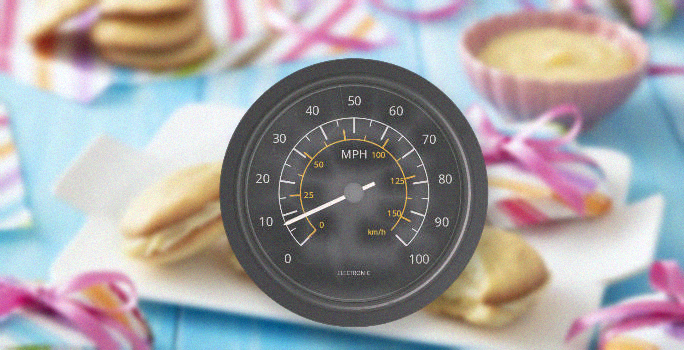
7.5 mph
